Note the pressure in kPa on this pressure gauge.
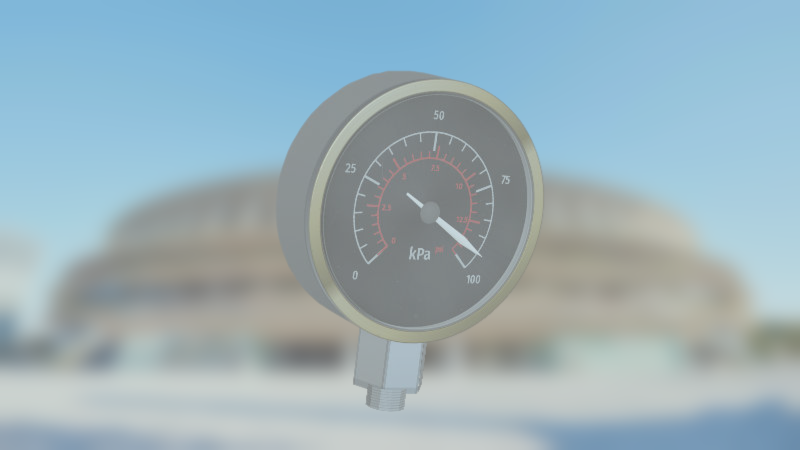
95 kPa
